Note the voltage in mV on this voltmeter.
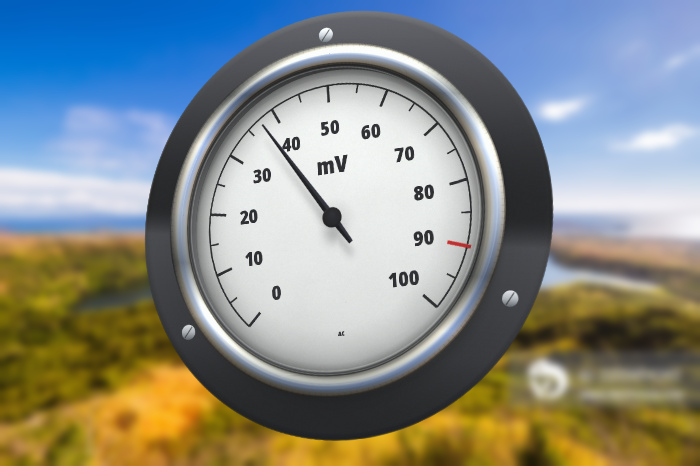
37.5 mV
